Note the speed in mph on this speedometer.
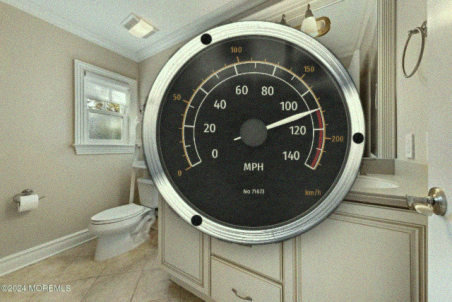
110 mph
